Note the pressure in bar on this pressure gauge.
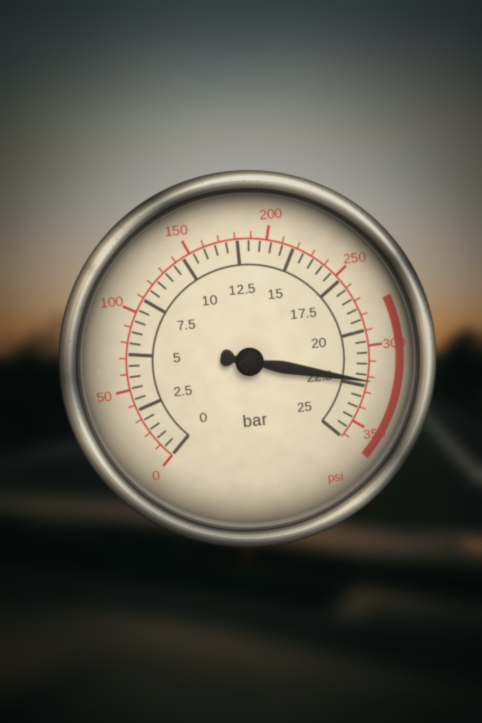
22.25 bar
